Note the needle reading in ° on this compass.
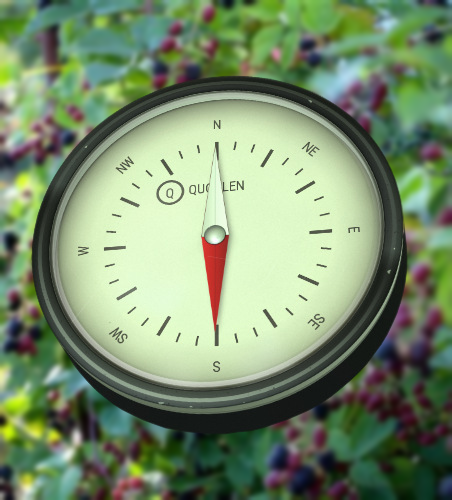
180 °
